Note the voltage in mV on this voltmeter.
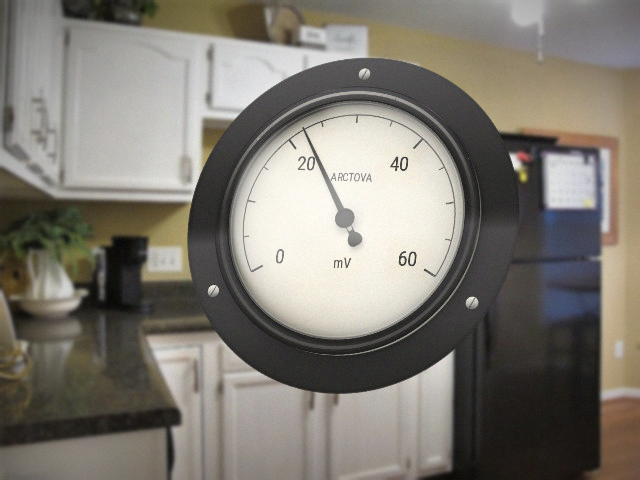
22.5 mV
